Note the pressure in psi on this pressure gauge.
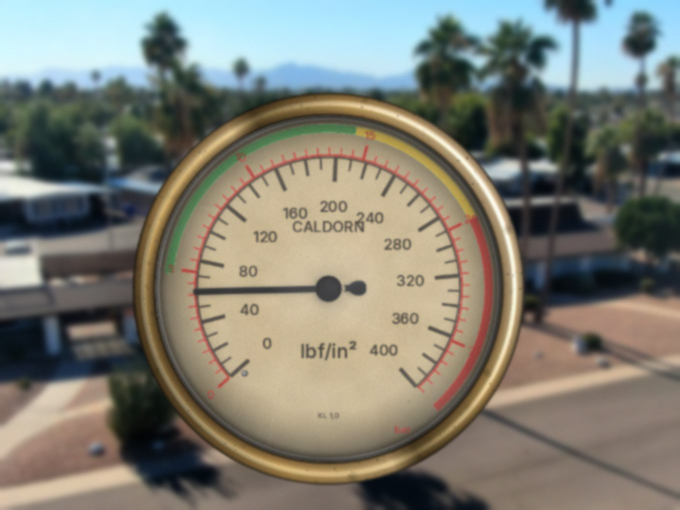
60 psi
